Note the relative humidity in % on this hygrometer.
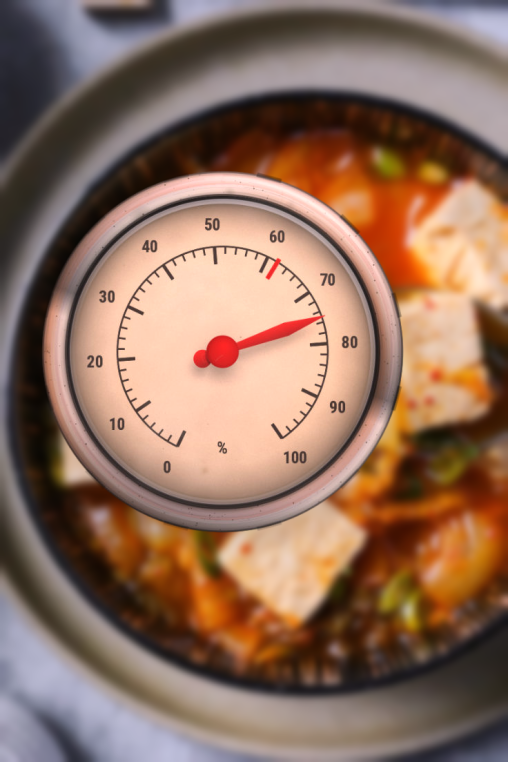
75 %
